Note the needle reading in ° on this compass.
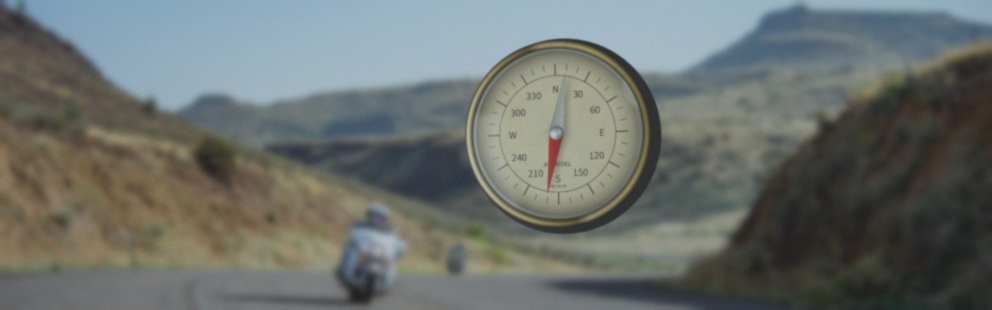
190 °
